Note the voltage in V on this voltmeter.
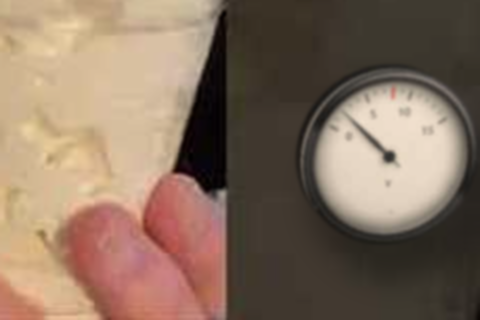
2 V
